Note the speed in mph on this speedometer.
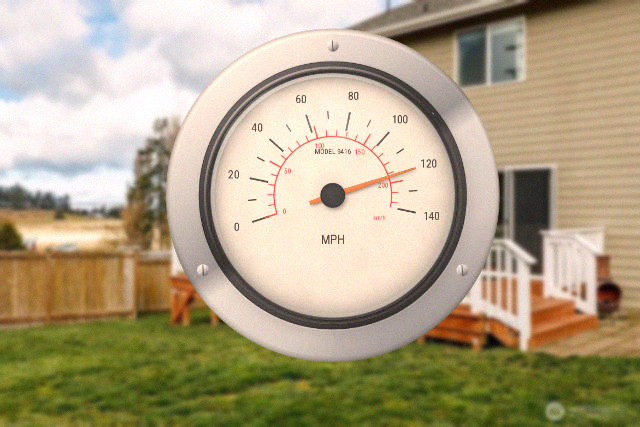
120 mph
